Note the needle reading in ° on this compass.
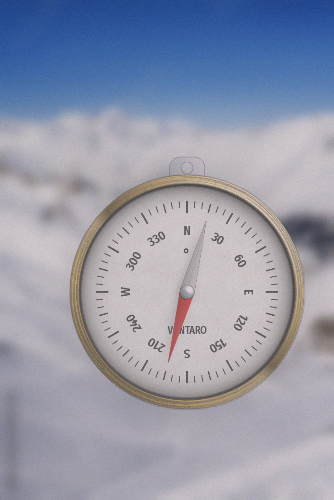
195 °
